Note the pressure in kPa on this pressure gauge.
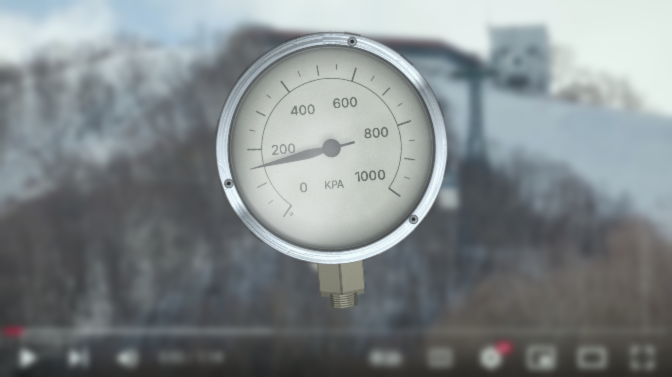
150 kPa
